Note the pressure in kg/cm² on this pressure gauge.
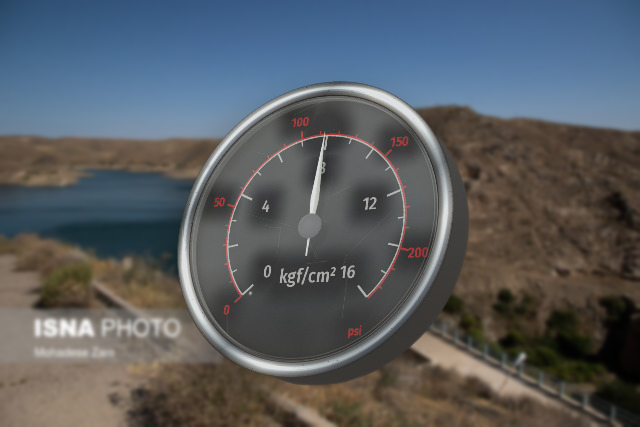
8 kg/cm²
